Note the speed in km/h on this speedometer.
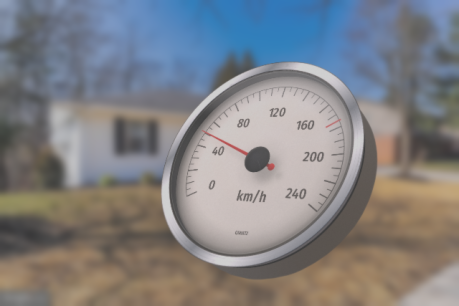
50 km/h
